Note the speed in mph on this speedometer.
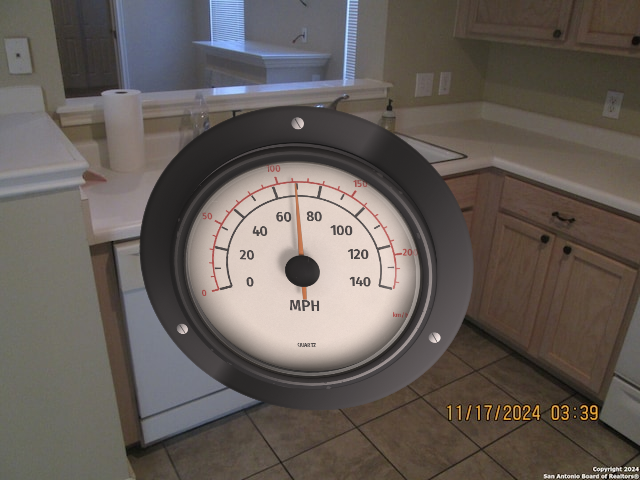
70 mph
